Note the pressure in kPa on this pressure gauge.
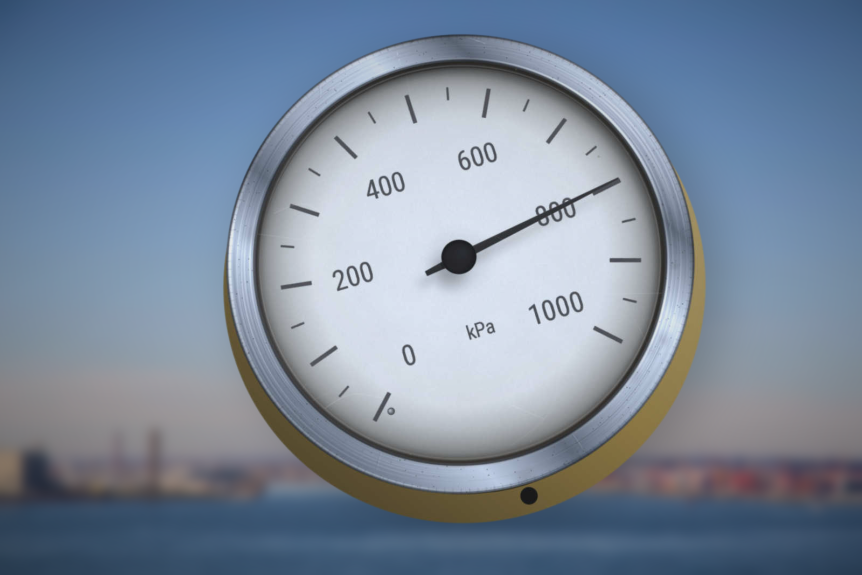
800 kPa
